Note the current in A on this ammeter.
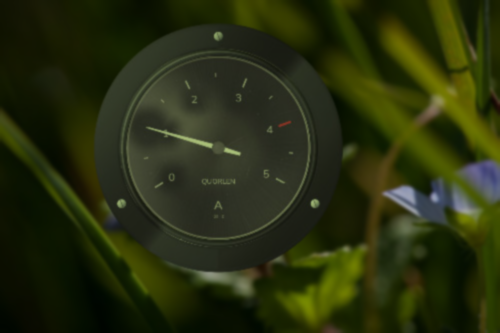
1 A
